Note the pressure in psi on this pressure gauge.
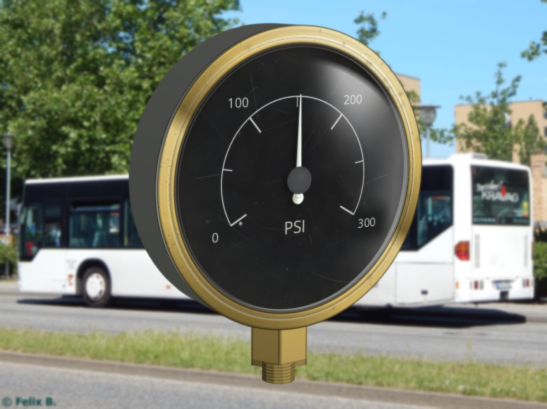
150 psi
